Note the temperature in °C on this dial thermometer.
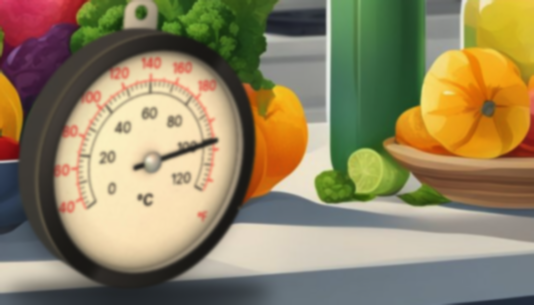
100 °C
